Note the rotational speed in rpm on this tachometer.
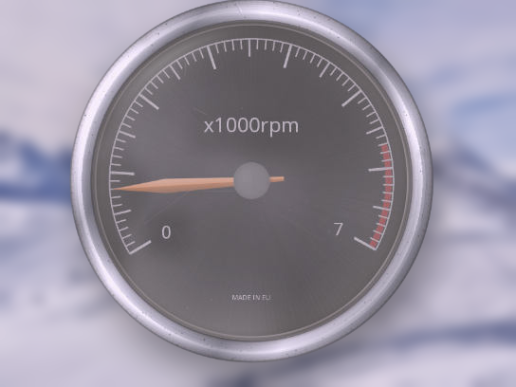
800 rpm
